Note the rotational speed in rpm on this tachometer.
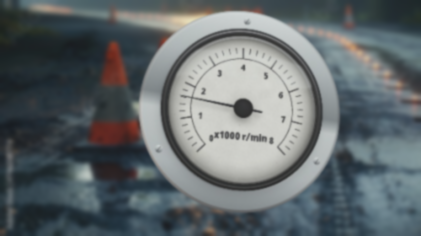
1600 rpm
